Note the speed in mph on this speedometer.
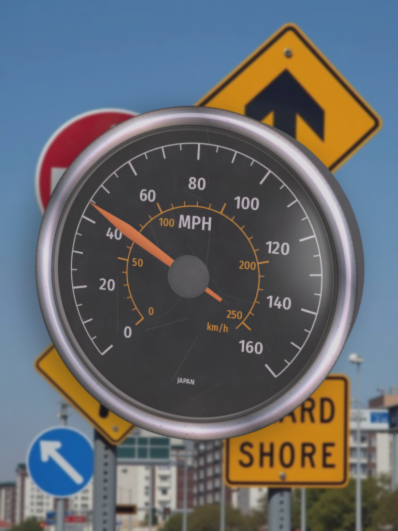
45 mph
